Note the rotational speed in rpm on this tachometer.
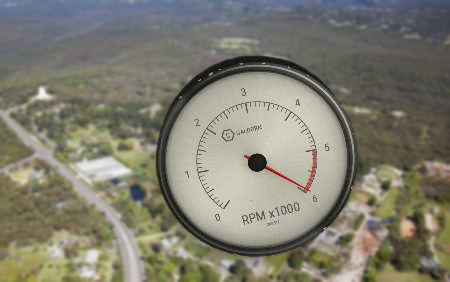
5900 rpm
